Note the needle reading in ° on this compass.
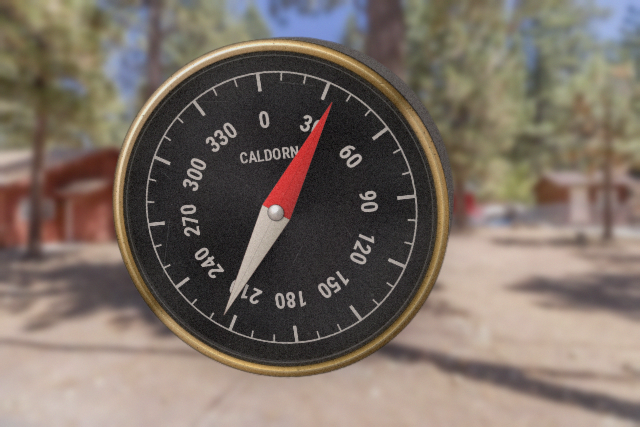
35 °
